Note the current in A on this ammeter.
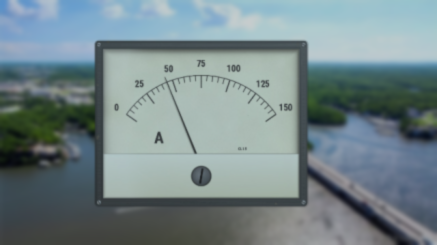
45 A
